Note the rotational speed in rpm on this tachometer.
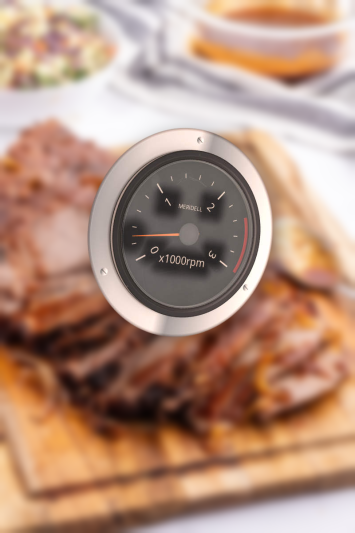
300 rpm
